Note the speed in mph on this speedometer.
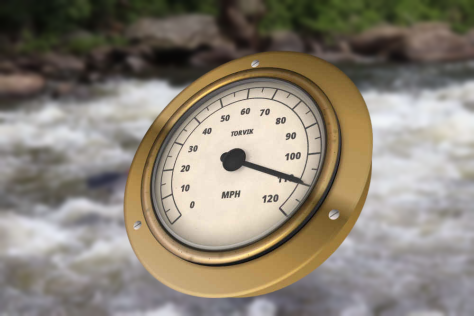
110 mph
